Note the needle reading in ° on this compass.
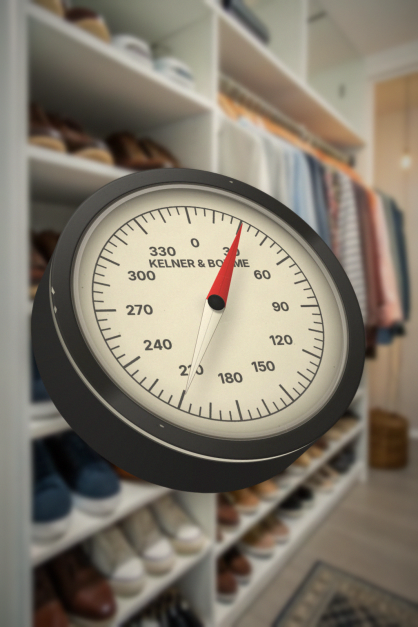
30 °
